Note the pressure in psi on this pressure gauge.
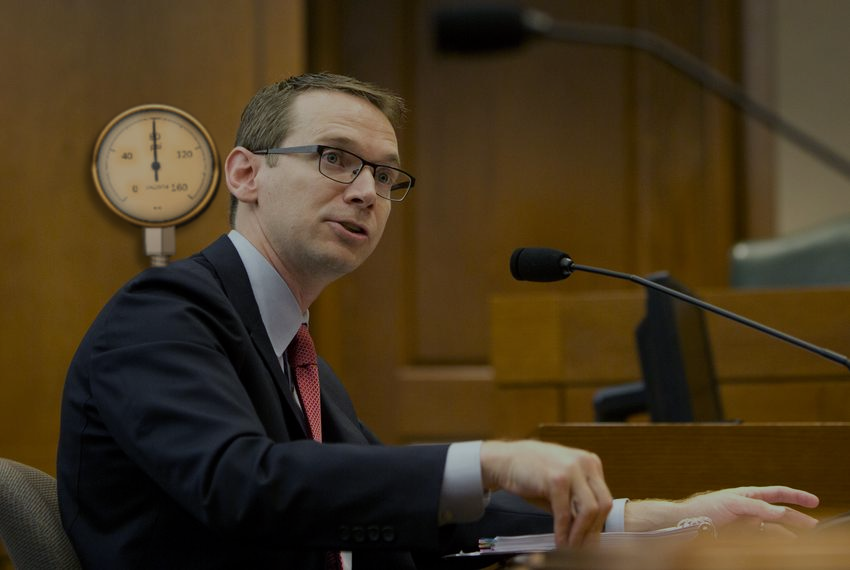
80 psi
